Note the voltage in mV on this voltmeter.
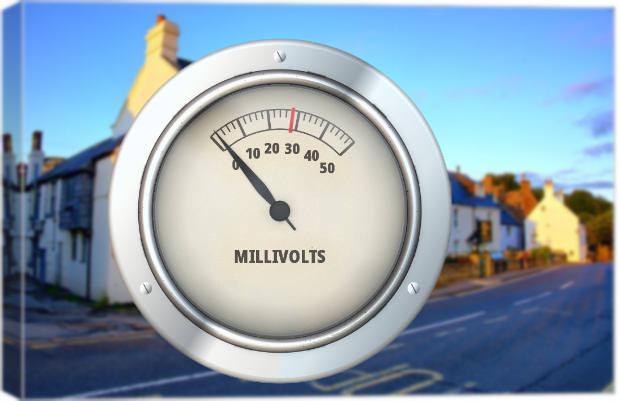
2 mV
